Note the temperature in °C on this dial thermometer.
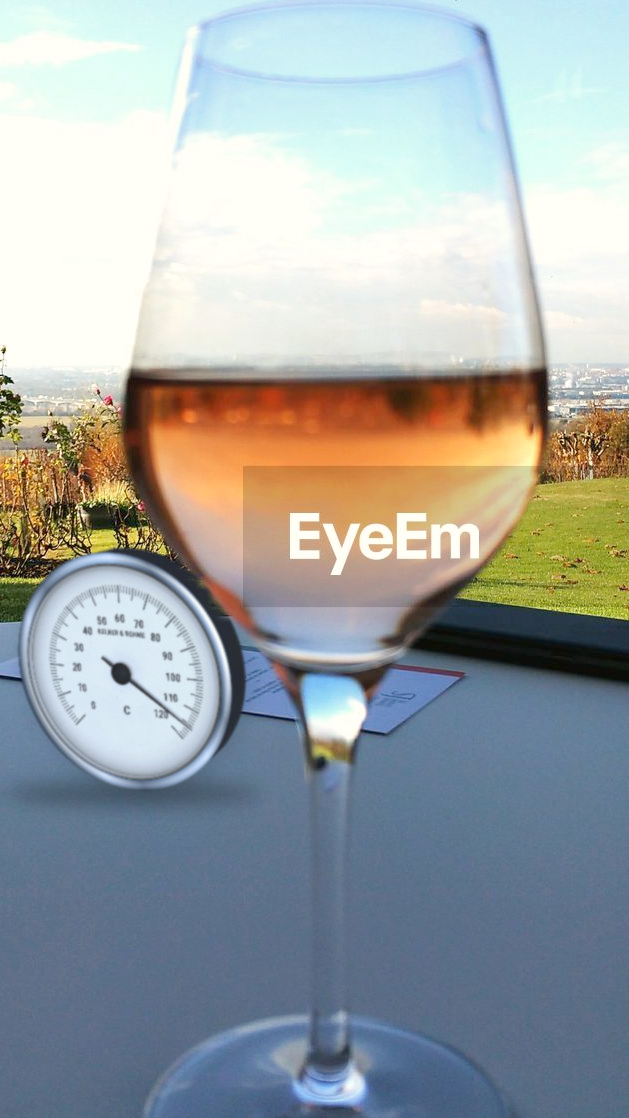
115 °C
